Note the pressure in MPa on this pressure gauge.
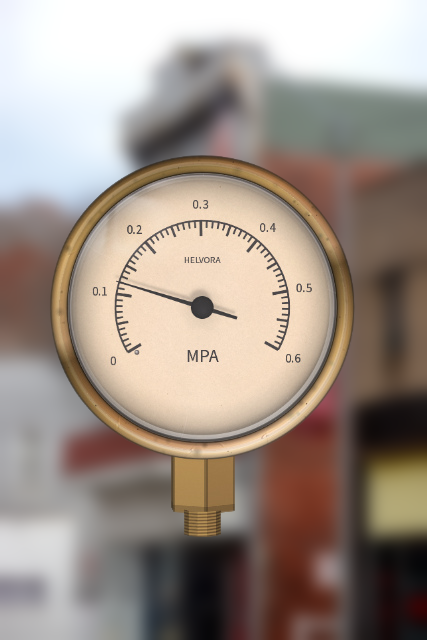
0.12 MPa
